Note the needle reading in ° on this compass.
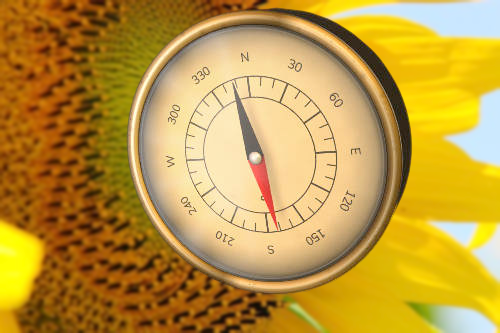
170 °
